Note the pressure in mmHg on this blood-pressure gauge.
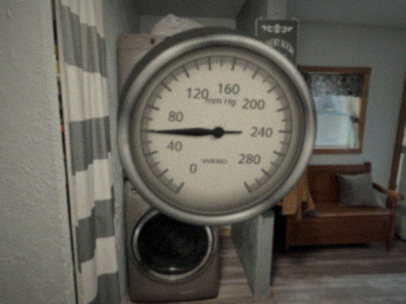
60 mmHg
